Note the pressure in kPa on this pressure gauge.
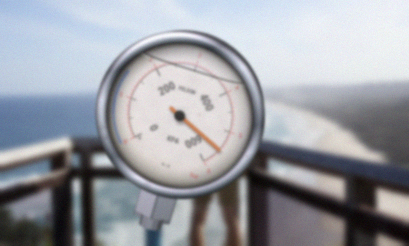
550 kPa
